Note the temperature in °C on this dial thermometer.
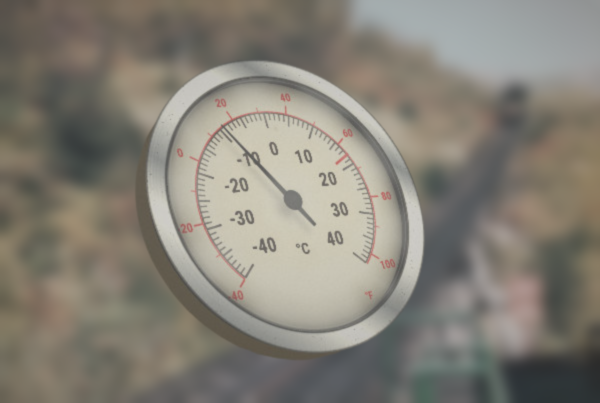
-10 °C
